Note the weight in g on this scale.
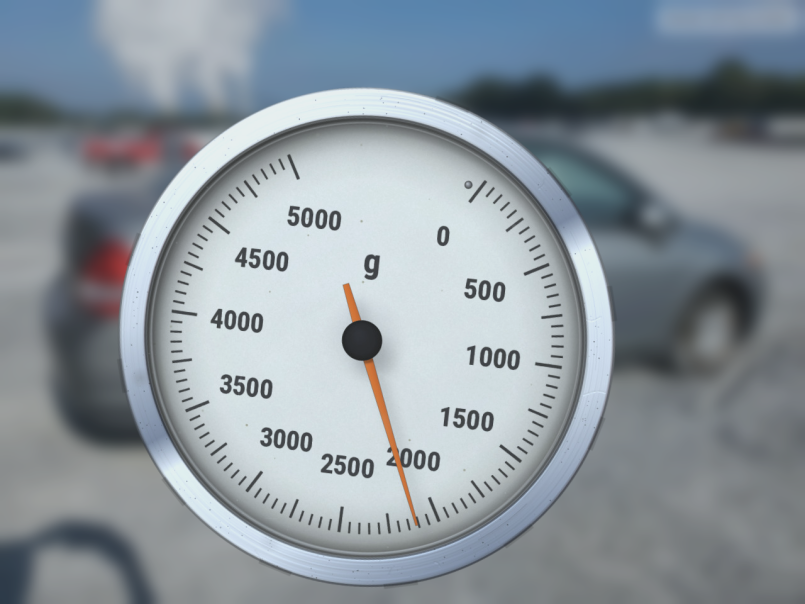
2100 g
